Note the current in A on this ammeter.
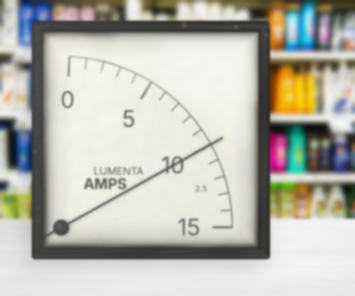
10 A
